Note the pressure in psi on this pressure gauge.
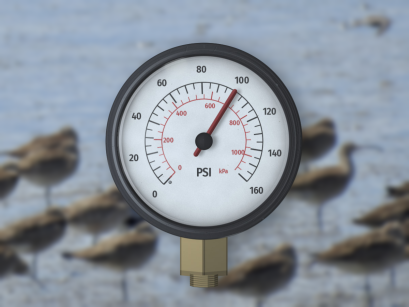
100 psi
